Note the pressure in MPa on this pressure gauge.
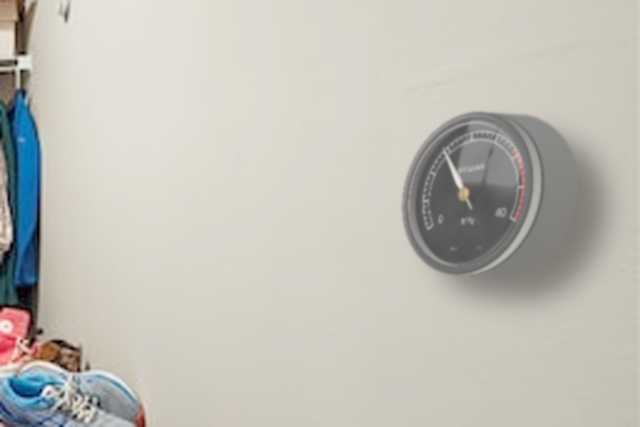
15 MPa
